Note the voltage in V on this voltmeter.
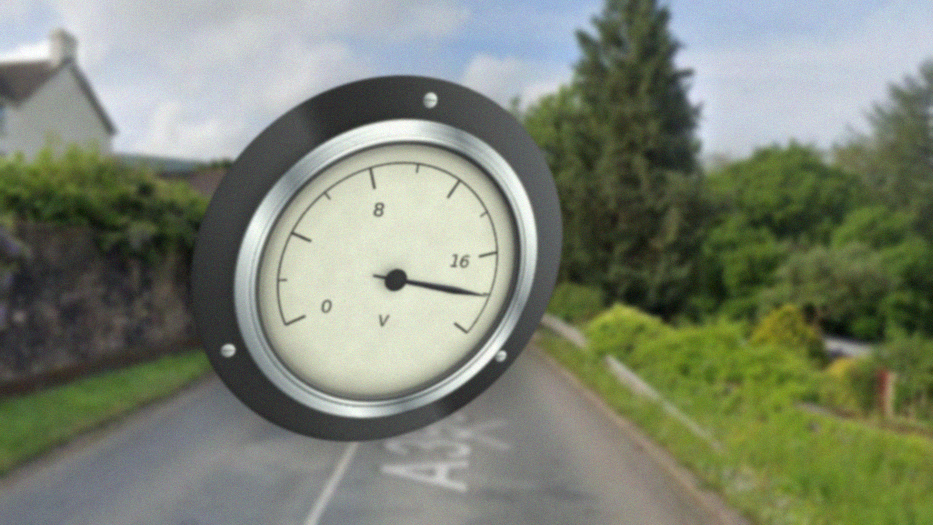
18 V
